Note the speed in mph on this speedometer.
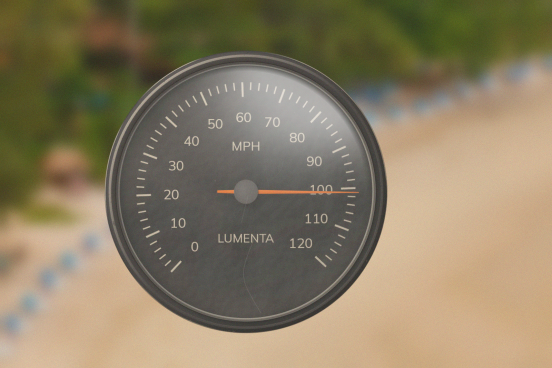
101 mph
